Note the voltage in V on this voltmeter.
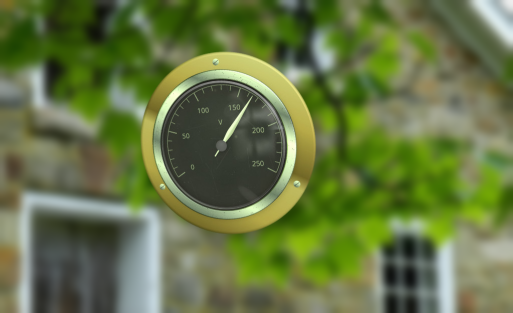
165 V
